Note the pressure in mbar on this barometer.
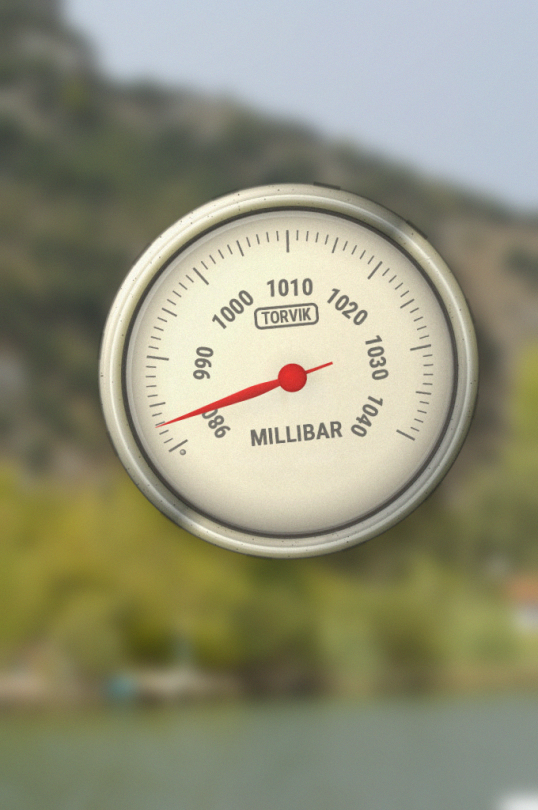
983 mbar
